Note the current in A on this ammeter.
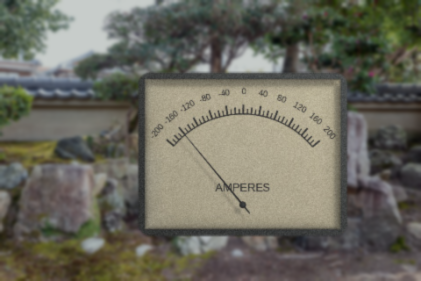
-160 A
